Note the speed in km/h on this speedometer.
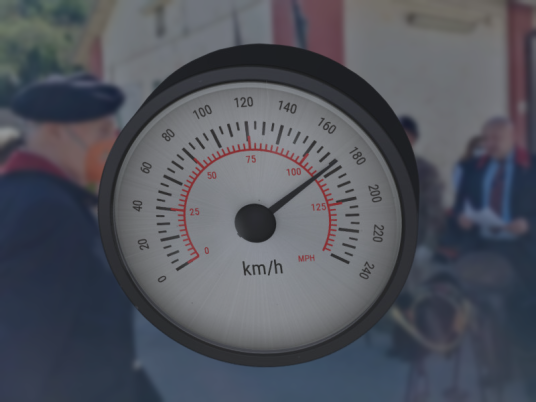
175 km/h
